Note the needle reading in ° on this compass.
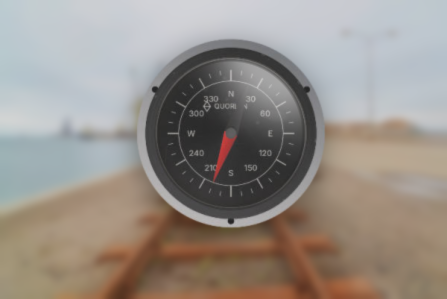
200 °
